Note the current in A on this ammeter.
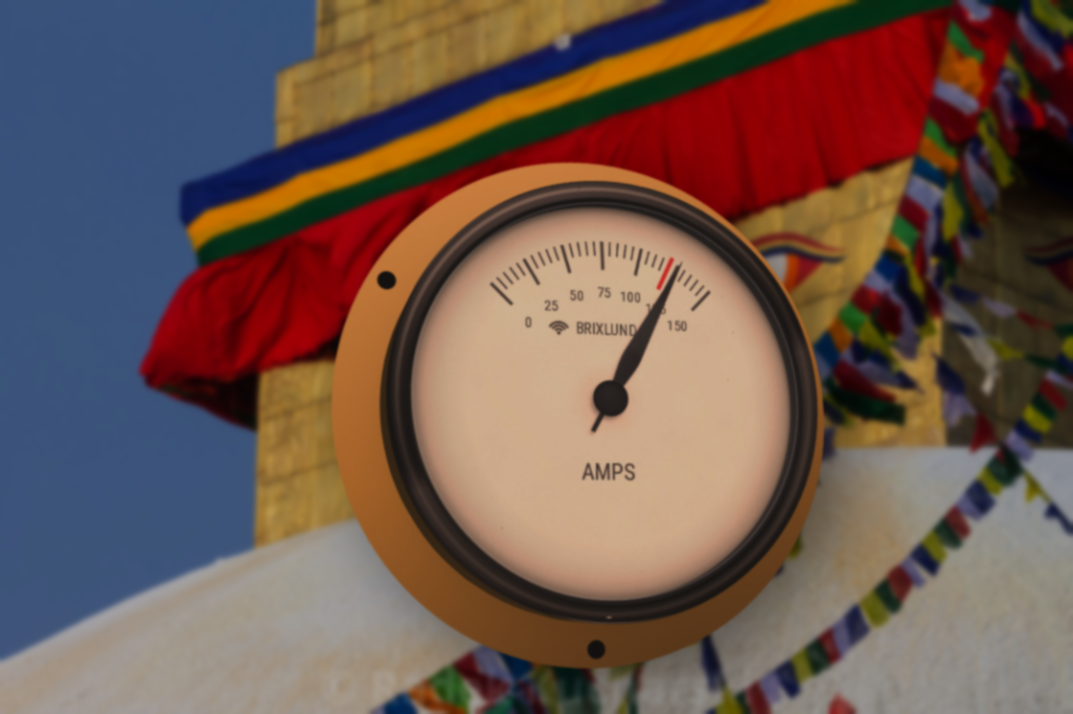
125 A
